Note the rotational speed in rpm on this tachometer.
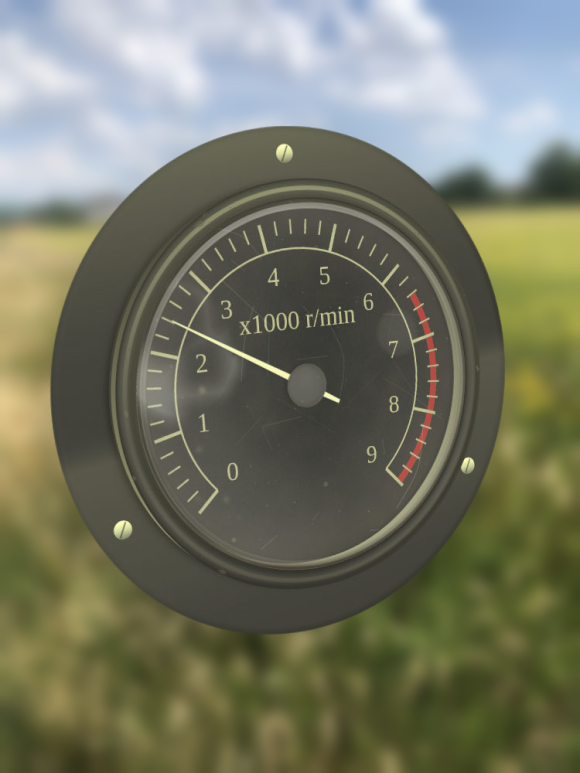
2400 rpm
